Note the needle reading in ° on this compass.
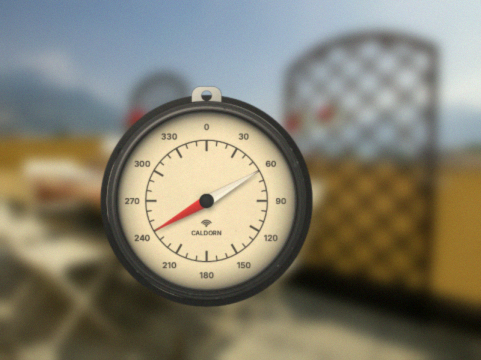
240 °
